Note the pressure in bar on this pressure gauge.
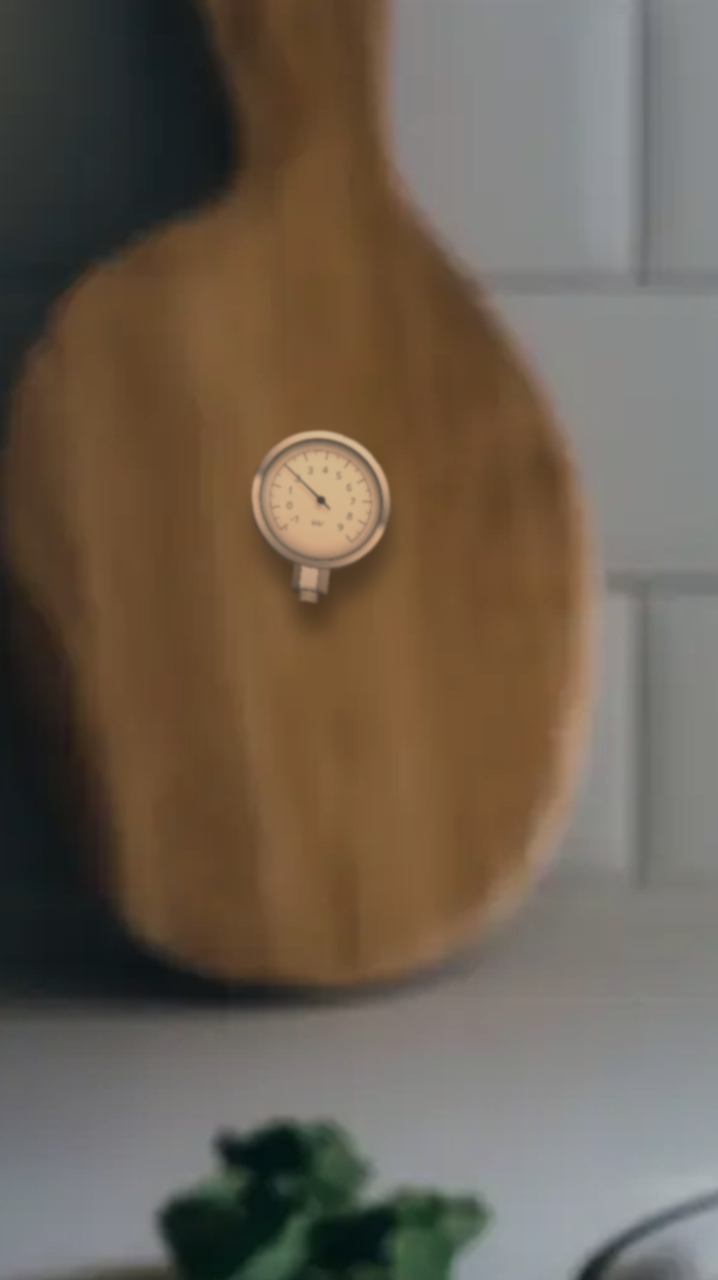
2 bar
